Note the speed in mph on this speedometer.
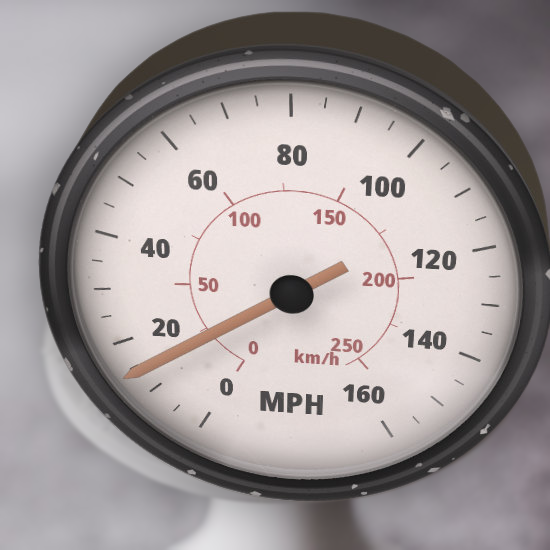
15 mph
